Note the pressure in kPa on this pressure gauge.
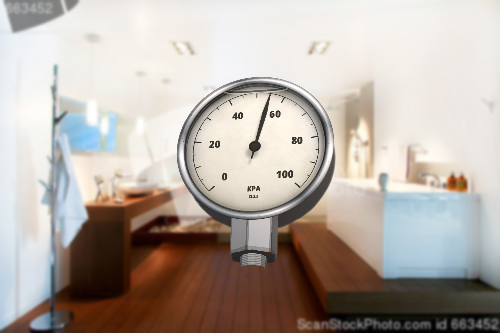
55 kPa
